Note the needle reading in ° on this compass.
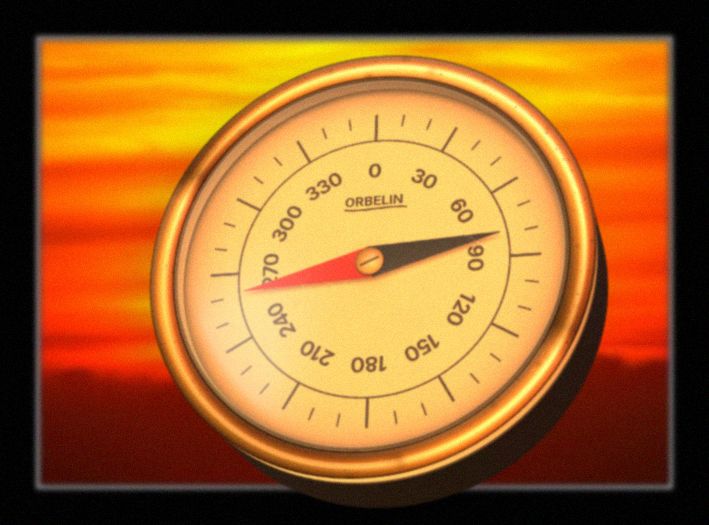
260 °
